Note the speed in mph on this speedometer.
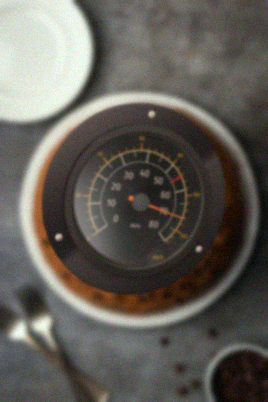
70 mph
